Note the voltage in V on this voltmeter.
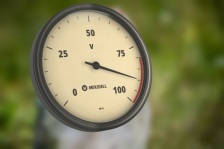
90 V
